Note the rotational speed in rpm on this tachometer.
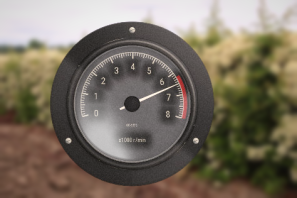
6500 rpm
